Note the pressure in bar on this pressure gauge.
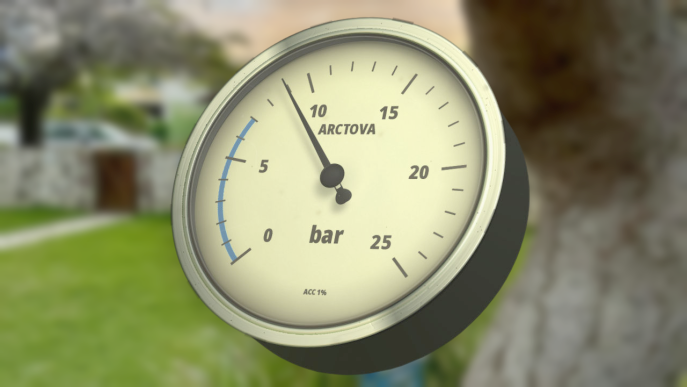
9 bar
